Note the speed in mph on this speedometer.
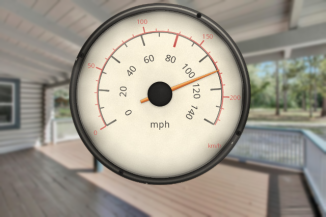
110 mph
